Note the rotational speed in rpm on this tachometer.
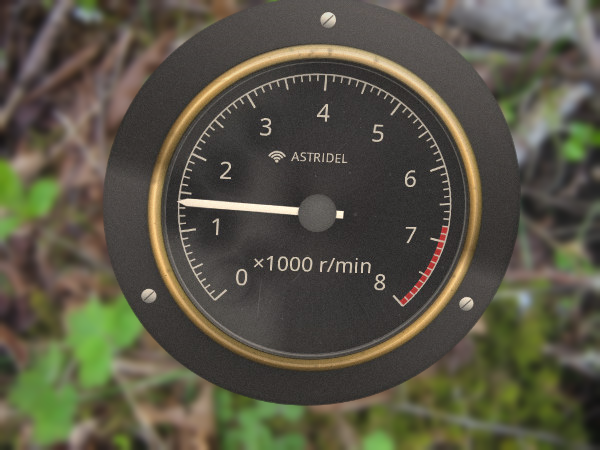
1400 rpm
